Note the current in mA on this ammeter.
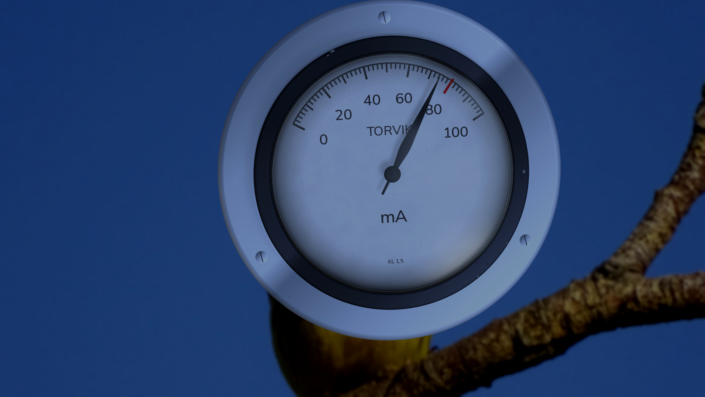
74 mA
